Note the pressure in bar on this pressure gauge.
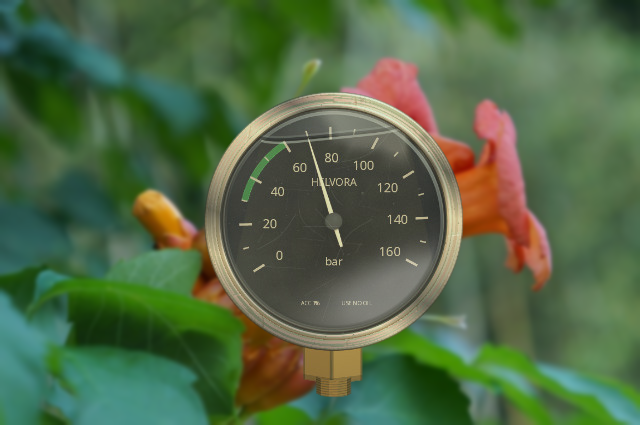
70 bar
